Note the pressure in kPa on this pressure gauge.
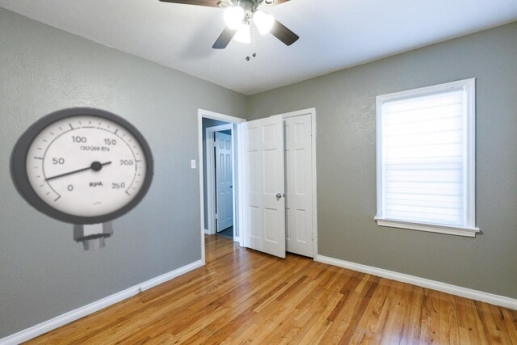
25 kPa
